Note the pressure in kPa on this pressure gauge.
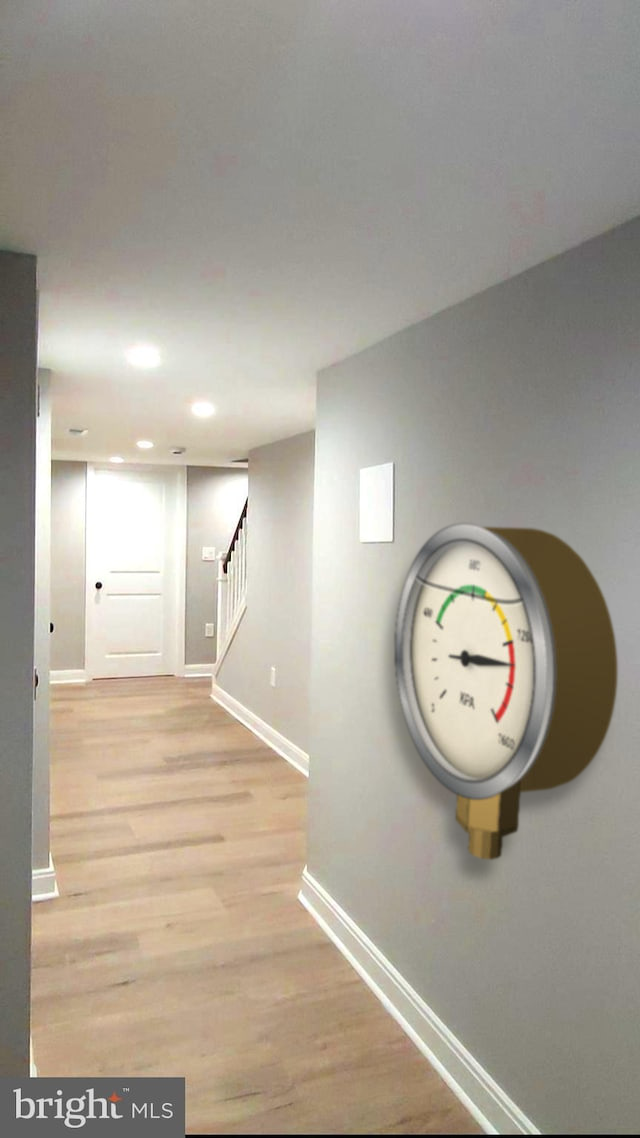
1300 kPa
